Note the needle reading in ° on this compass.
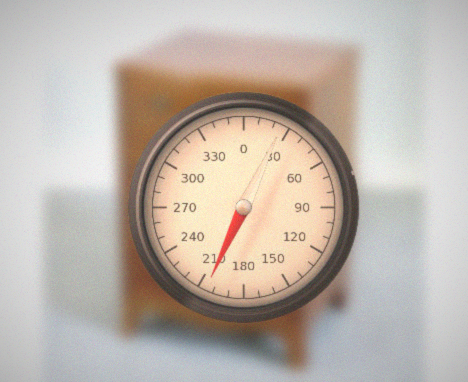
205 °
